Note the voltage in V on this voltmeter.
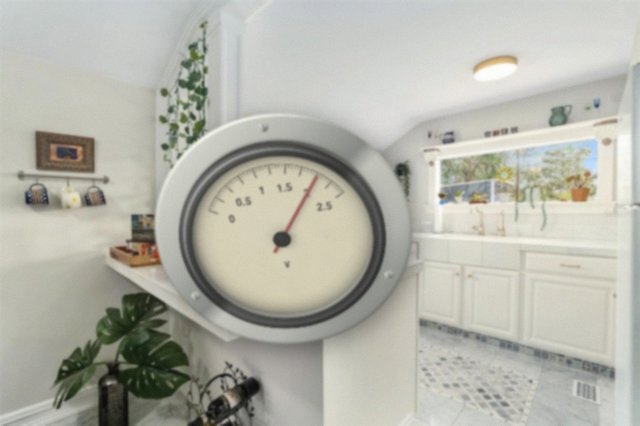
2 V
